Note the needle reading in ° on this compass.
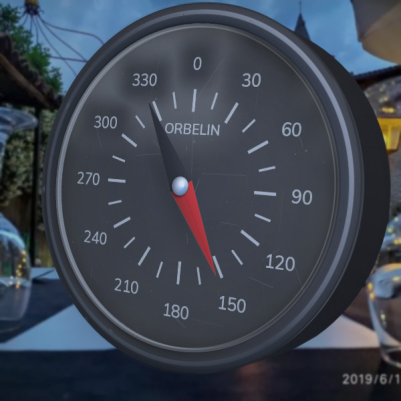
150 °
